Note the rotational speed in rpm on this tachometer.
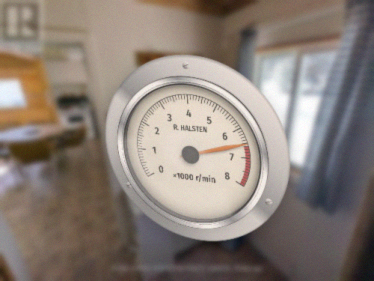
6500 rpm
